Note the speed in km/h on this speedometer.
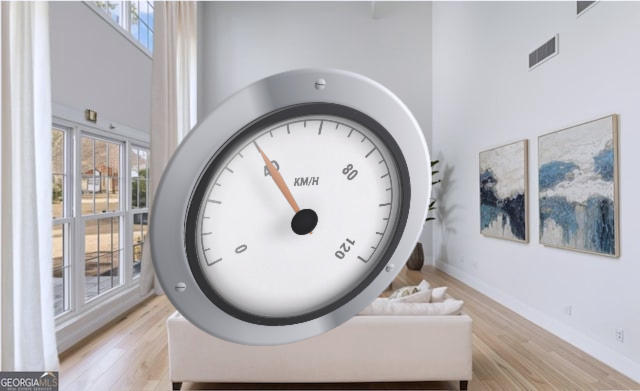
40 km/h
